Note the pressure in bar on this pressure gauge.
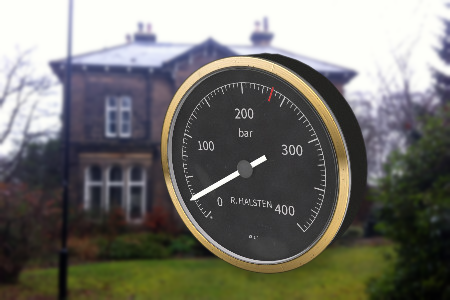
25 bar
